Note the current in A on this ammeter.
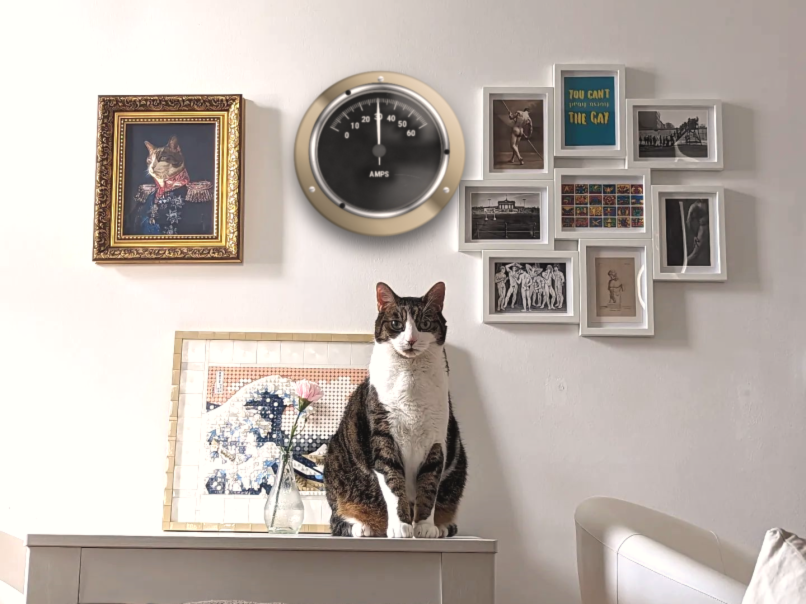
30 A
